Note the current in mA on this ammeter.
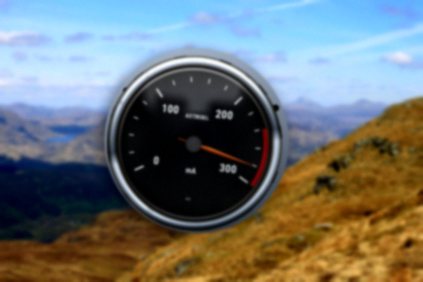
280 mA
